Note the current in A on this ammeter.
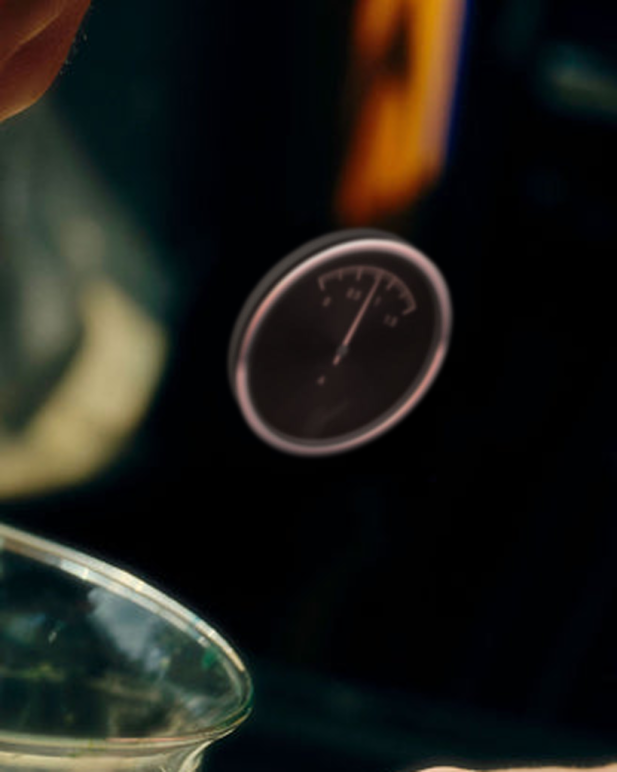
0.75 A
